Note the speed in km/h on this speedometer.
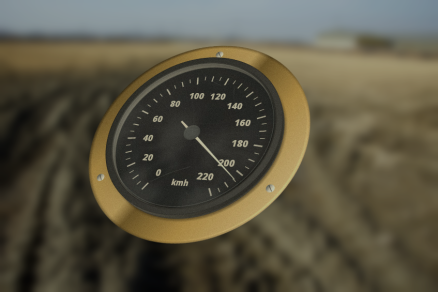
205 km/h
